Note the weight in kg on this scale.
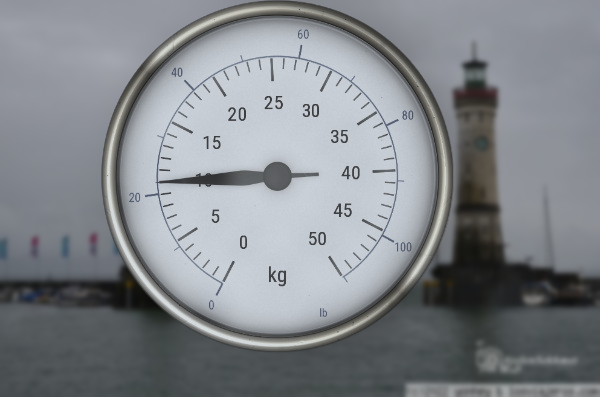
10 kg
